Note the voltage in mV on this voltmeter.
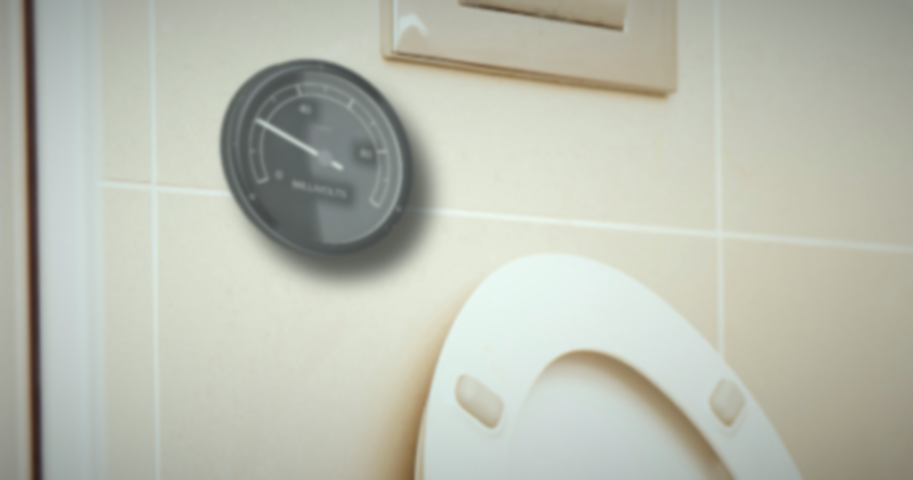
20 mV
